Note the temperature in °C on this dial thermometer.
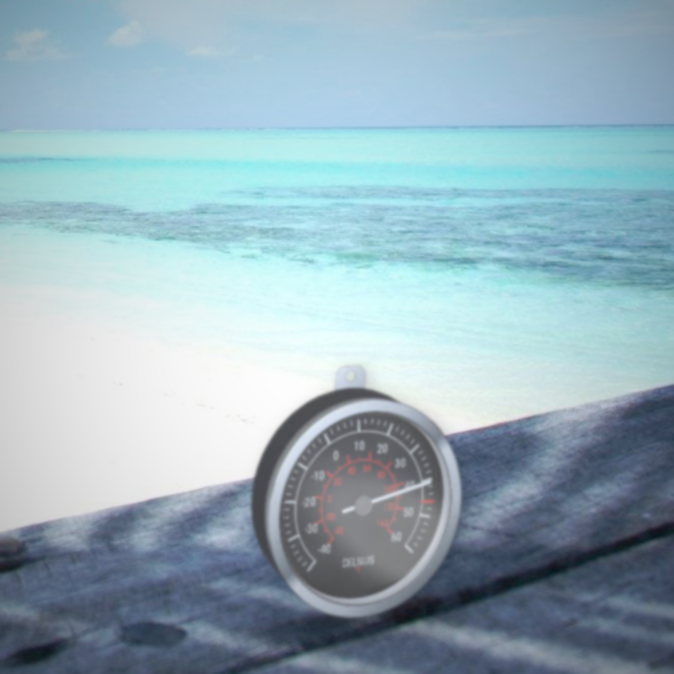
40 °C
